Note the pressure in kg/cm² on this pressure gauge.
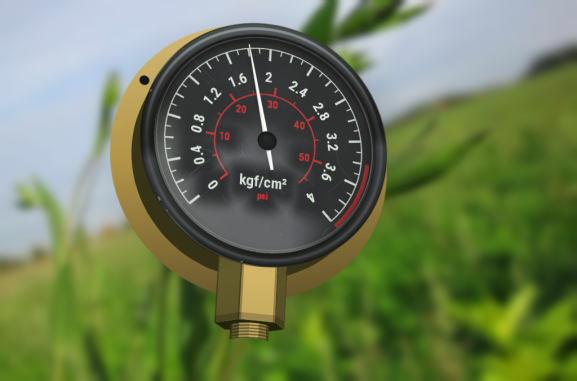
1.8 kg/cm²
